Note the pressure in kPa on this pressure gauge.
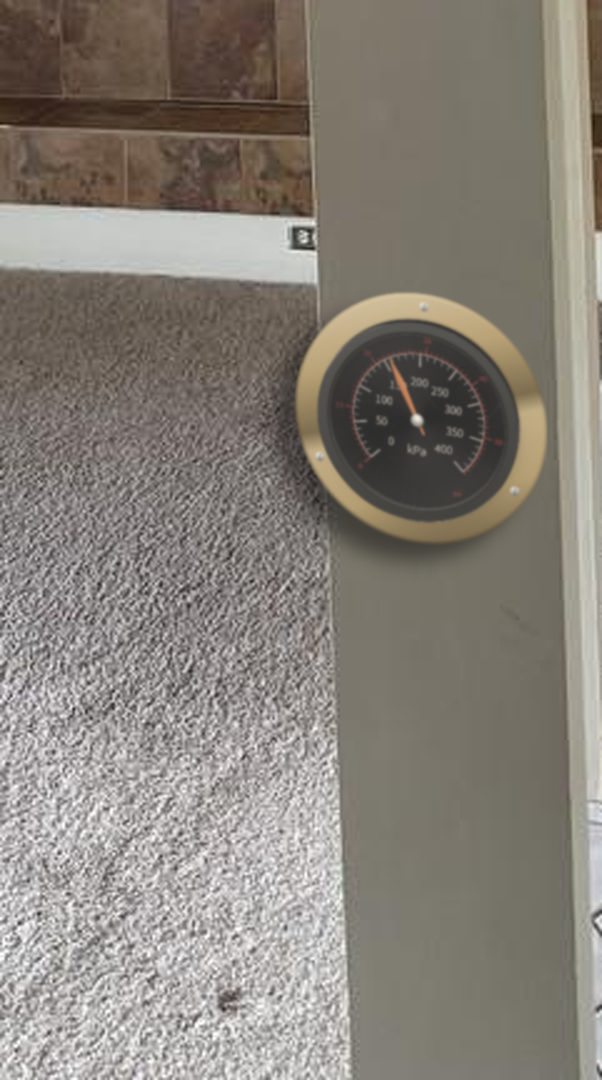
160 kPa
